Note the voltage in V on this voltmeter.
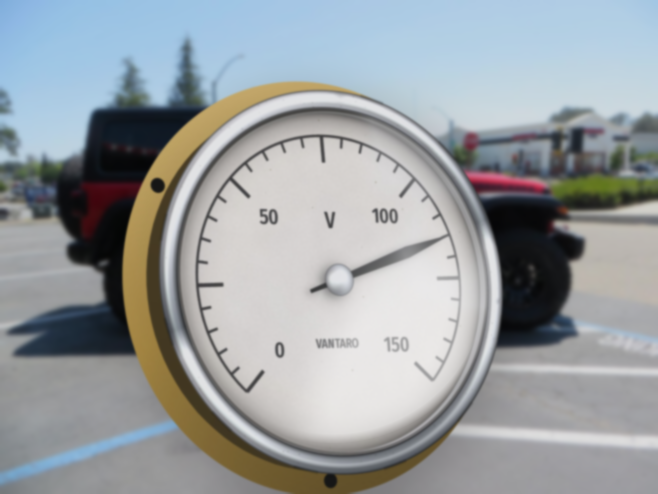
115 V
